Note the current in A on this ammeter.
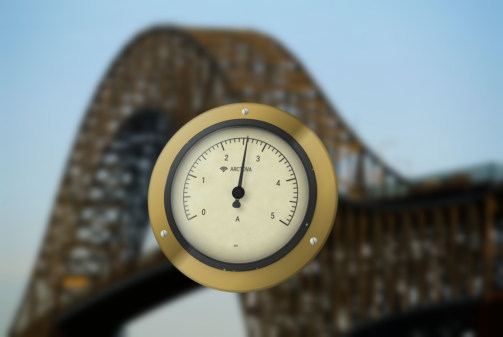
2.6 A
